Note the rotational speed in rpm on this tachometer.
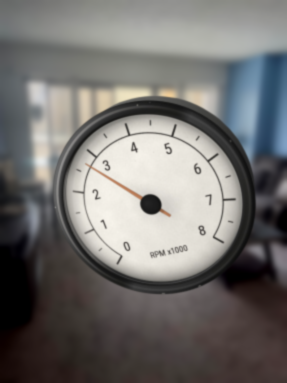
2750 rpm
